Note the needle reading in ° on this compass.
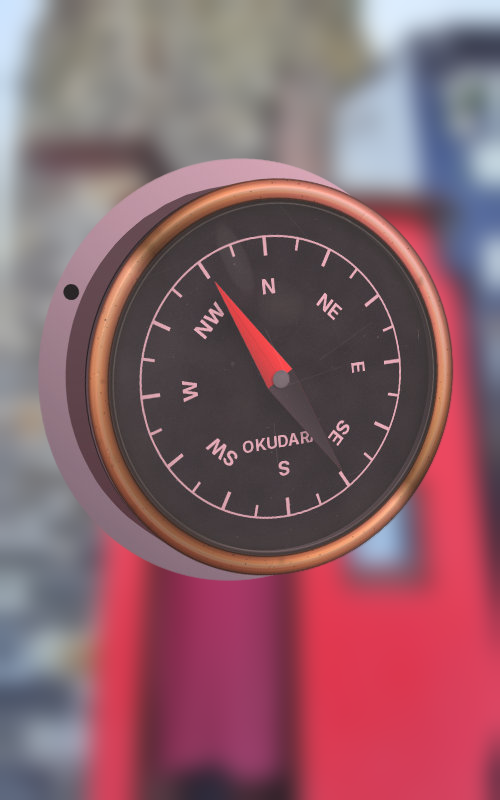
330 °
